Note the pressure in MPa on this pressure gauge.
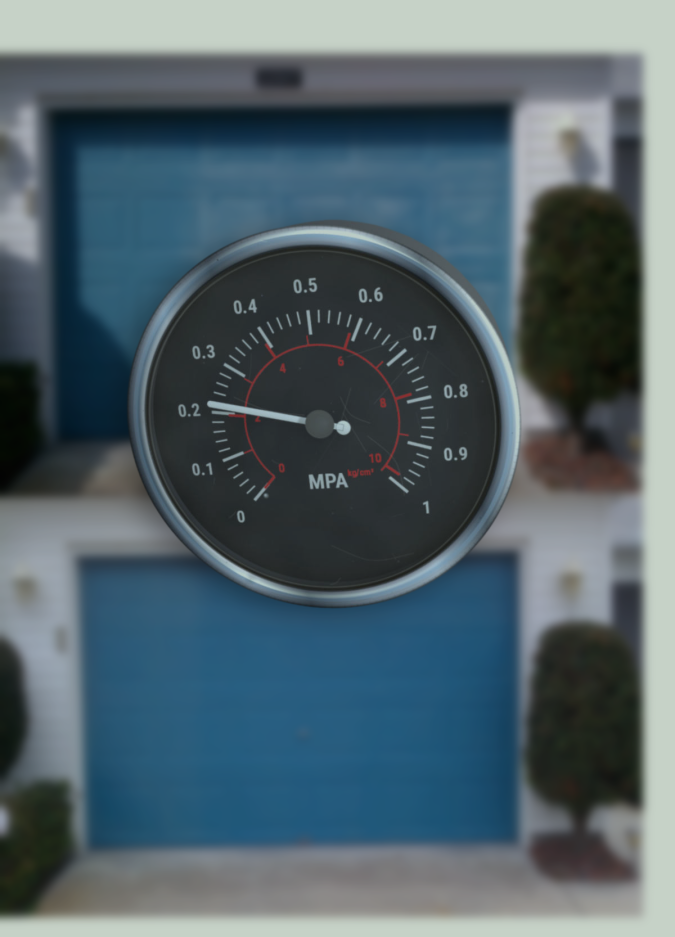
0.22 MPa
